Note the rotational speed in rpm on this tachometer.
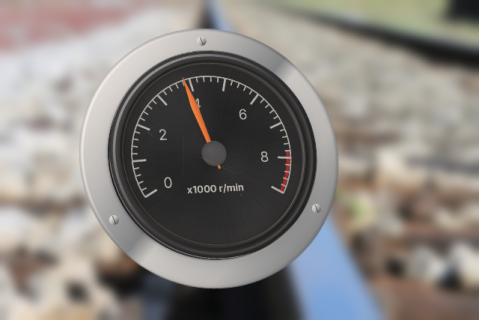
3800 rpm
